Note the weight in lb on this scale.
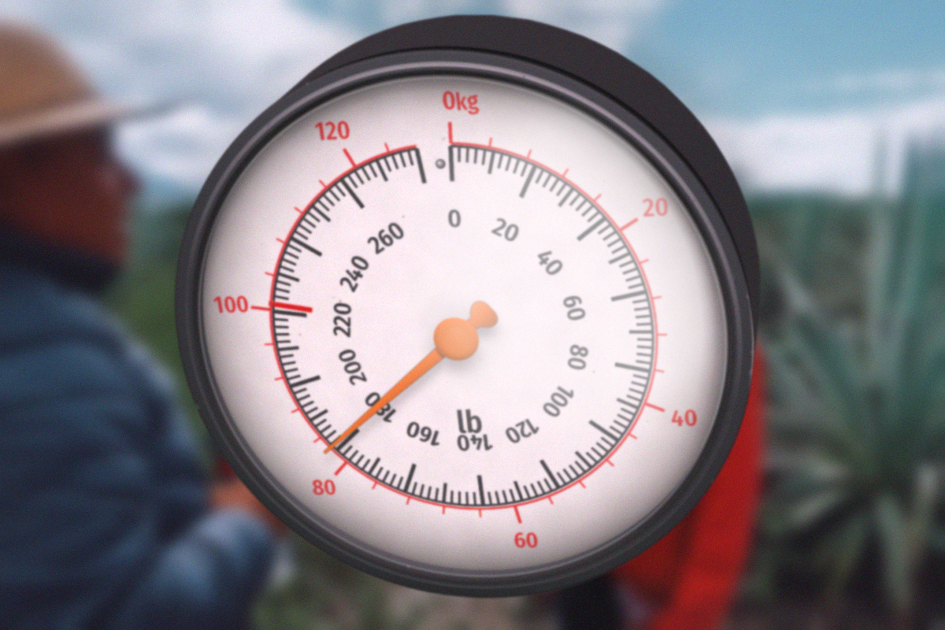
182 lb
